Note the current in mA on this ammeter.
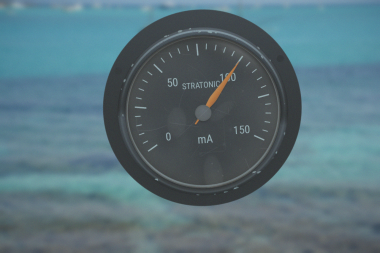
100 mA
